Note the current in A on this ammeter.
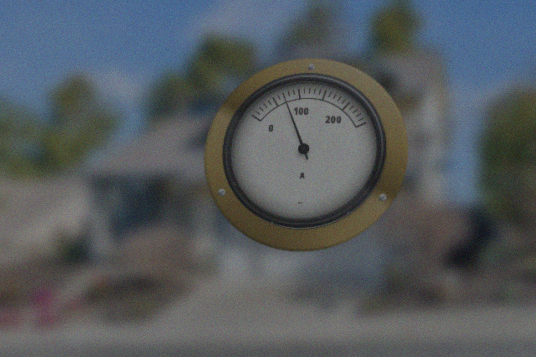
70 A
